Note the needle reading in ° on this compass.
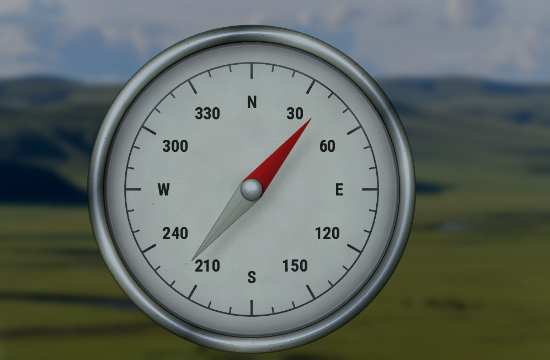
40 °
